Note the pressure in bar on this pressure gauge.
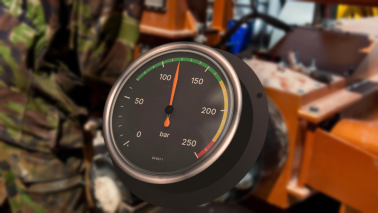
120 bar
